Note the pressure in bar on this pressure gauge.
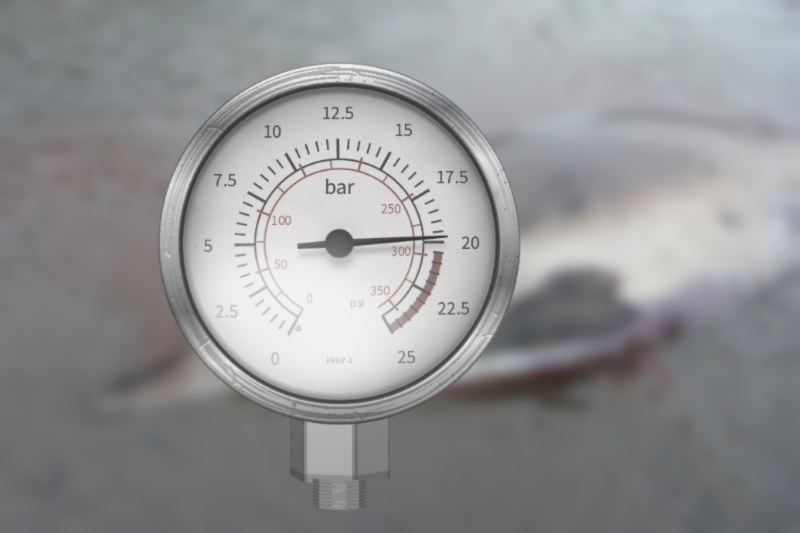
19.75 bar
